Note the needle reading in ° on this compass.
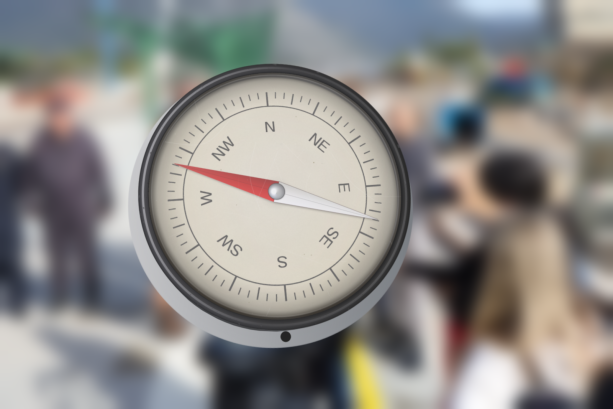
290 °
